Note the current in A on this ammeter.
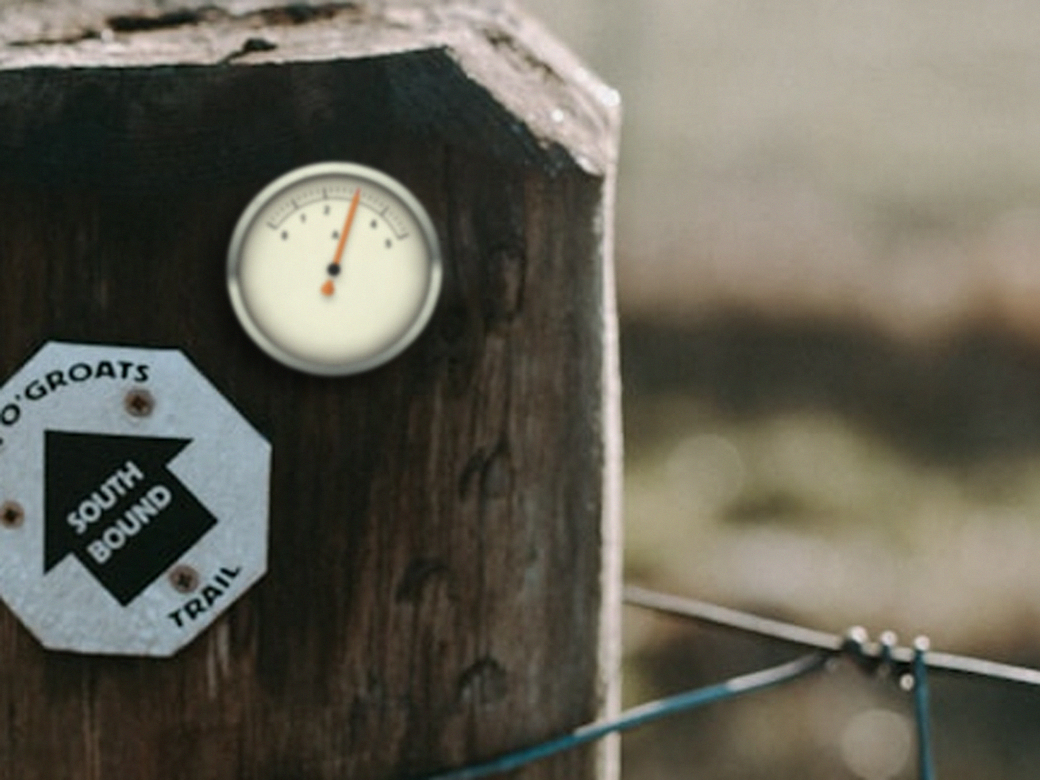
3 A
